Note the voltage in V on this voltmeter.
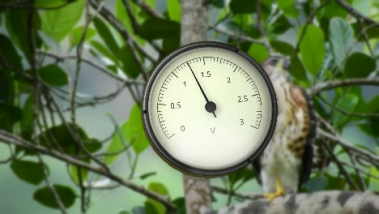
1.25 V
